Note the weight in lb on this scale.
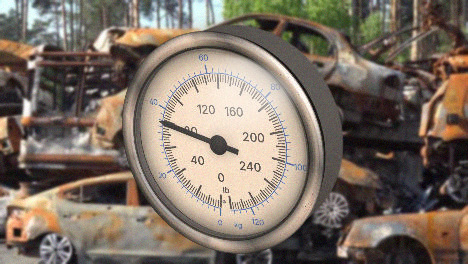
80 lb
